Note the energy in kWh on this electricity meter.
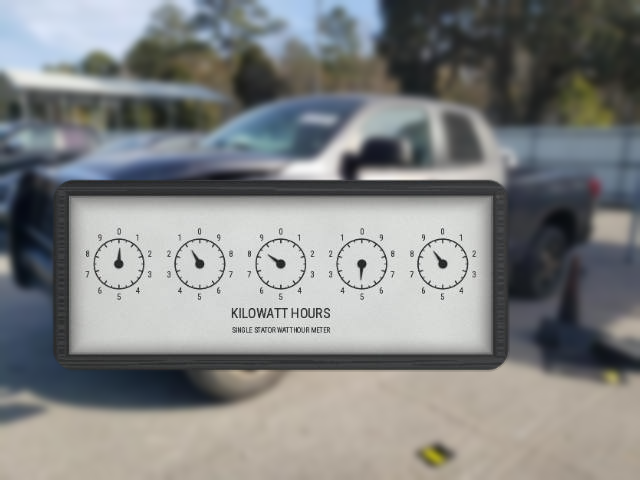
849 kWh
